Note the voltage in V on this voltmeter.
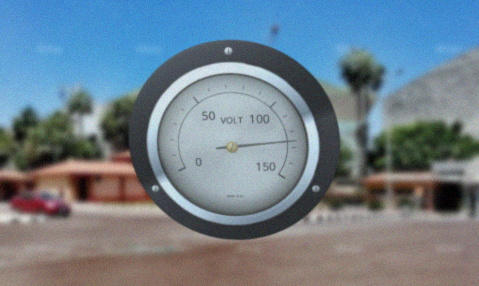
125 V
